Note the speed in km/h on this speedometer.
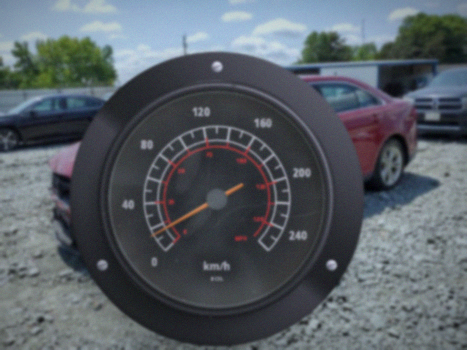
15 km/h
